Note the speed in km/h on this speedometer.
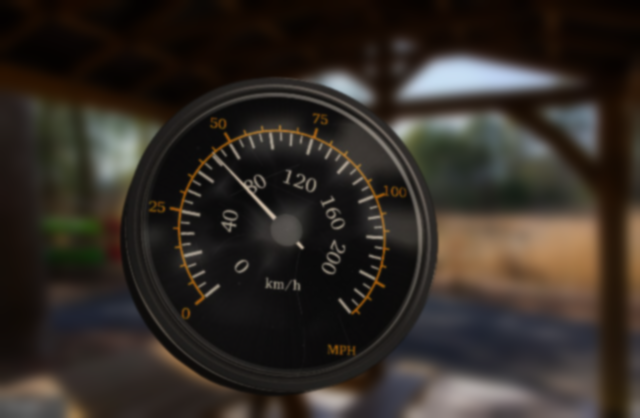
70 km/h
